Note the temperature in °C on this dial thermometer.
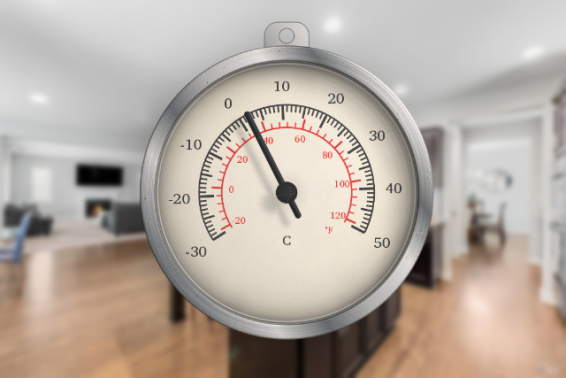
2 °C
